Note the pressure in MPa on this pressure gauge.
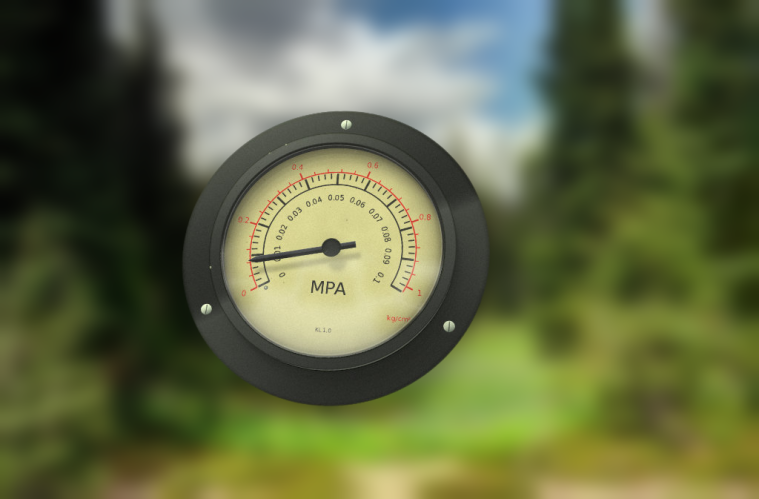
0.008 MPa
